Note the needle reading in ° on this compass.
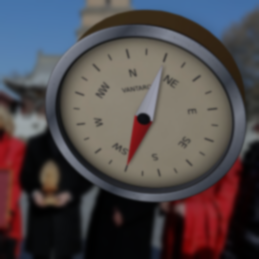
210 °
